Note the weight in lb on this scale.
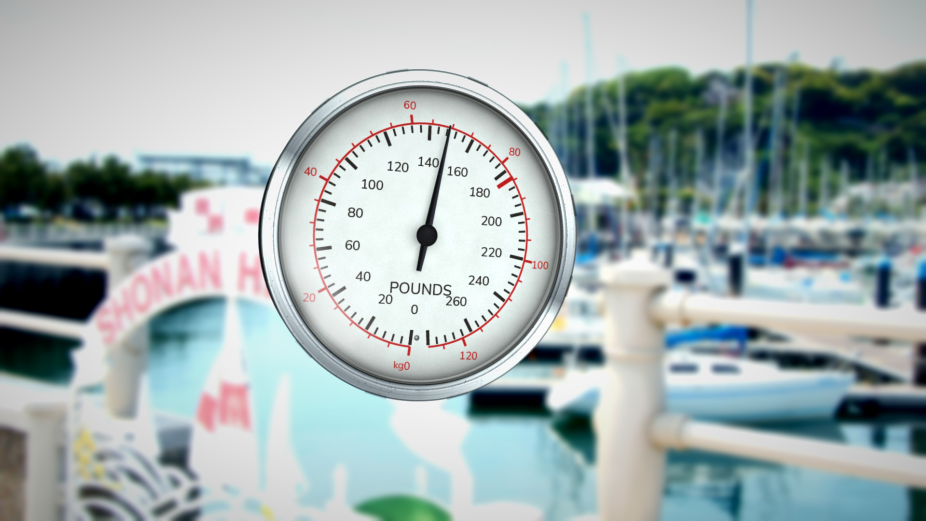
148 lb
